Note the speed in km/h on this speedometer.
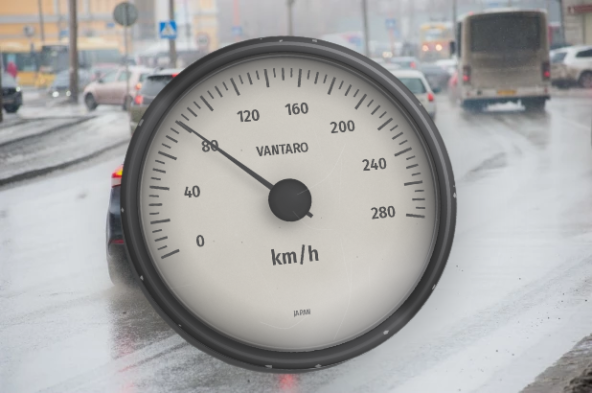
80 km/h
